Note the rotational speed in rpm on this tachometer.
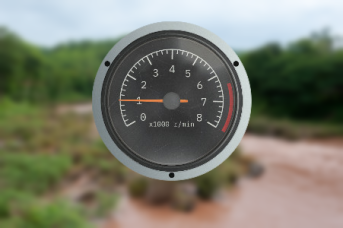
1000 rpm
